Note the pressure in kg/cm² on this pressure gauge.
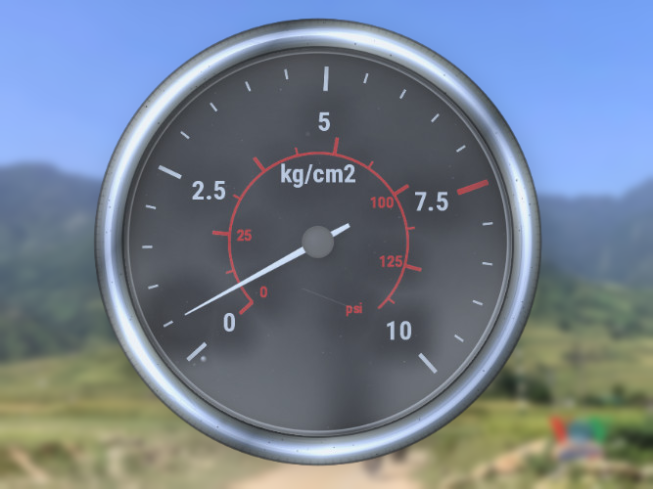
0.5 kg/cm²
